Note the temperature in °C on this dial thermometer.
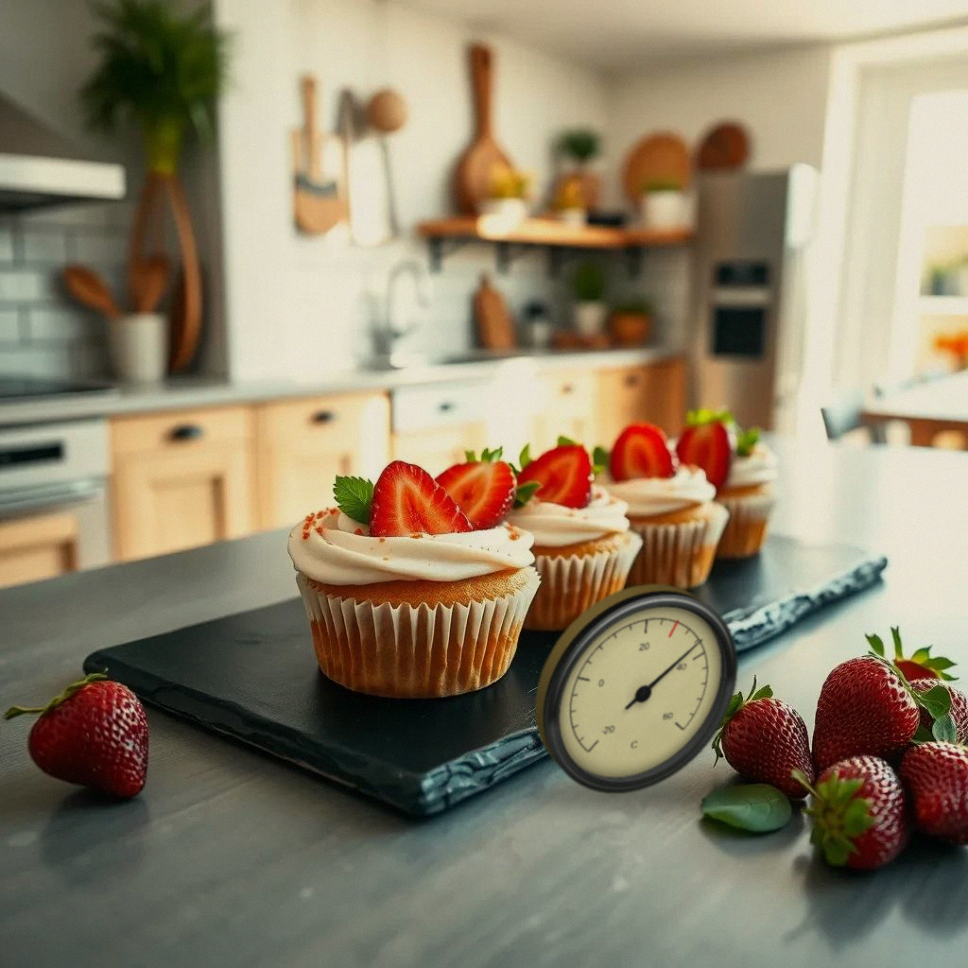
36 °C
